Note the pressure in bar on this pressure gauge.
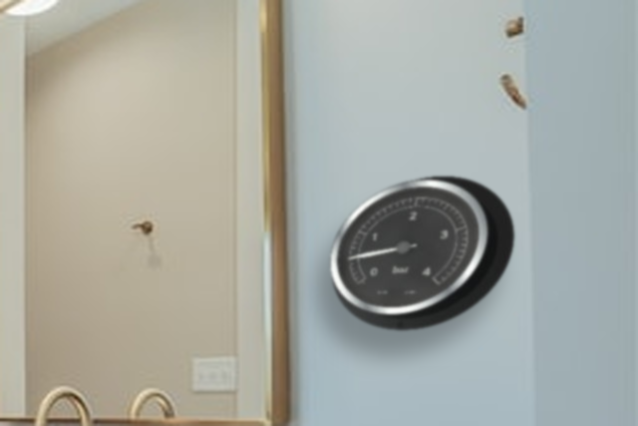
0.5 bar
